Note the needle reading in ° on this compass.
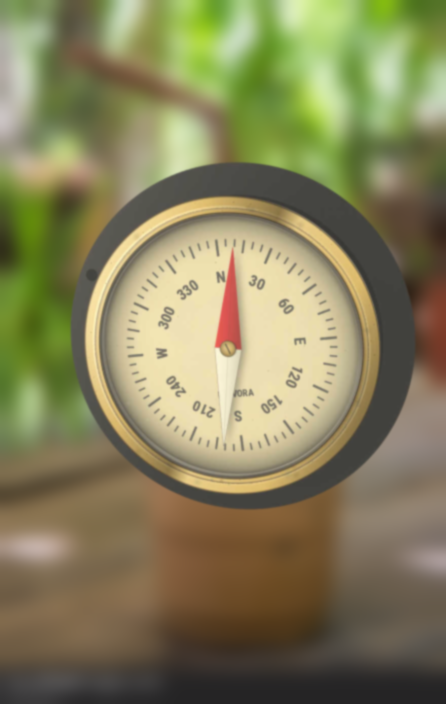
10 °
